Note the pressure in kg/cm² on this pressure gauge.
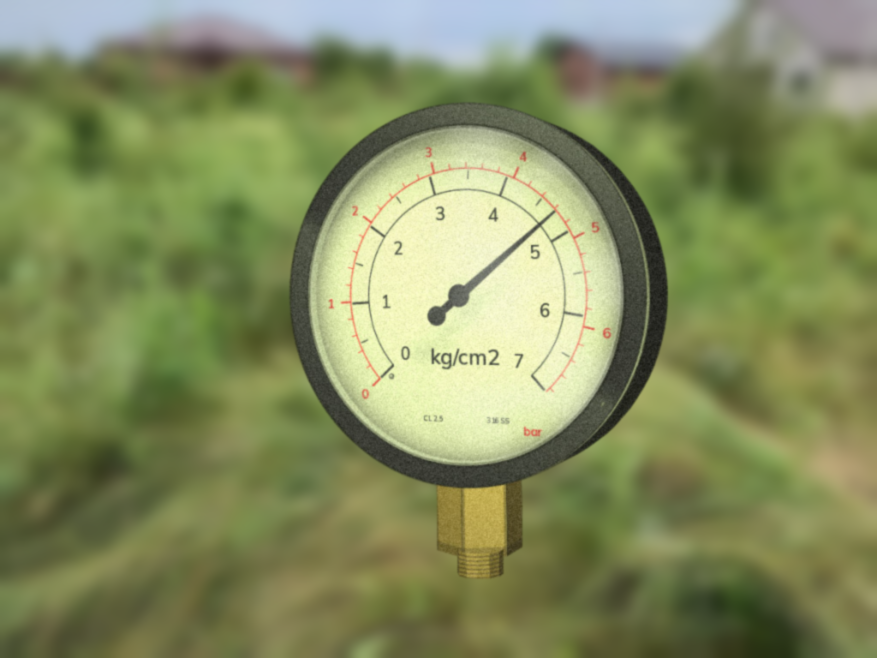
4.75 kg/cm²
